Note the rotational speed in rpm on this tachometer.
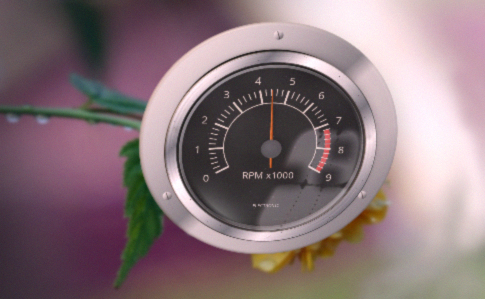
4400 rpm
